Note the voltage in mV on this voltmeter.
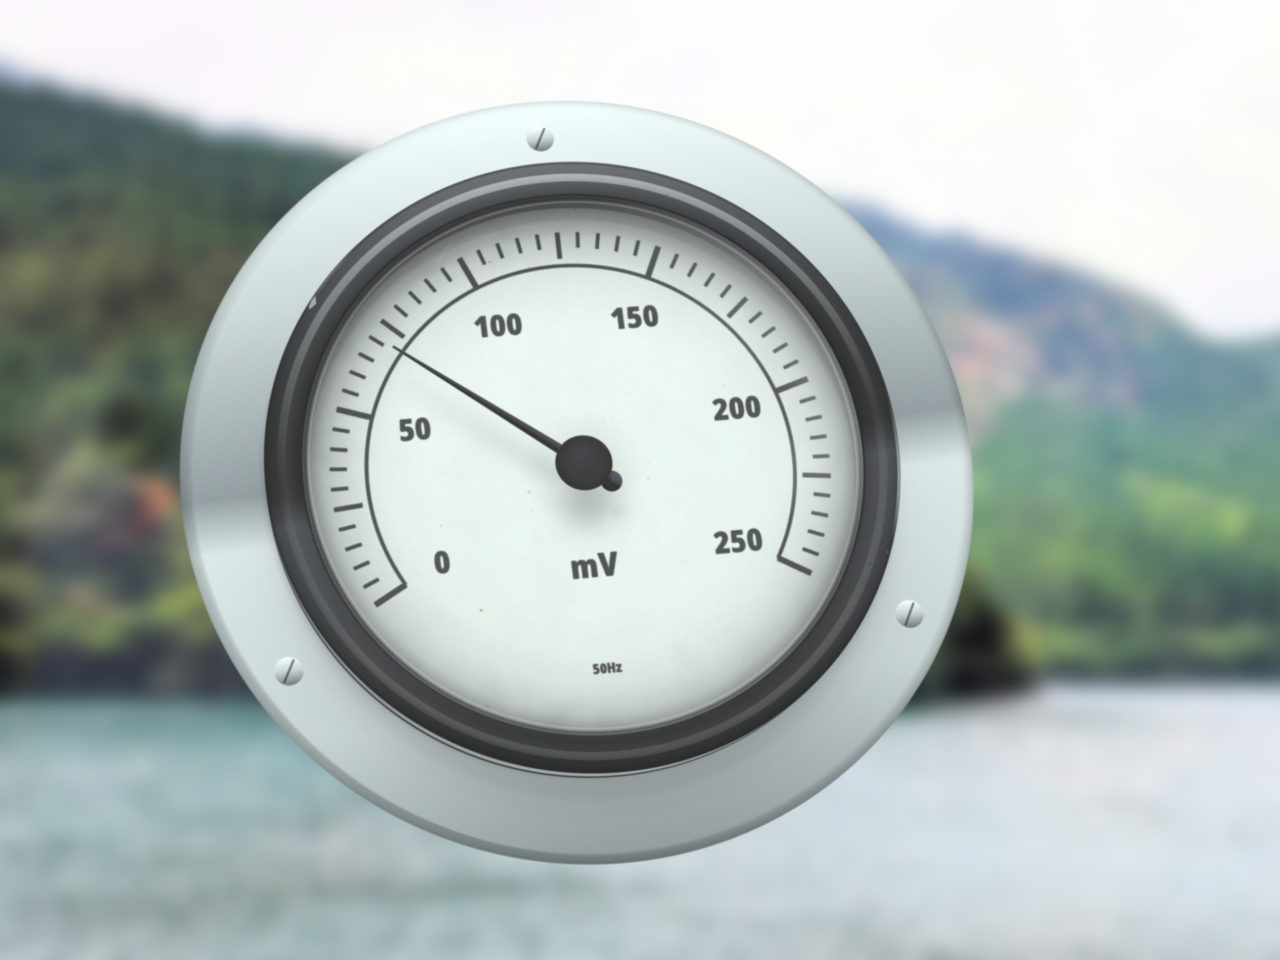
70 mV
